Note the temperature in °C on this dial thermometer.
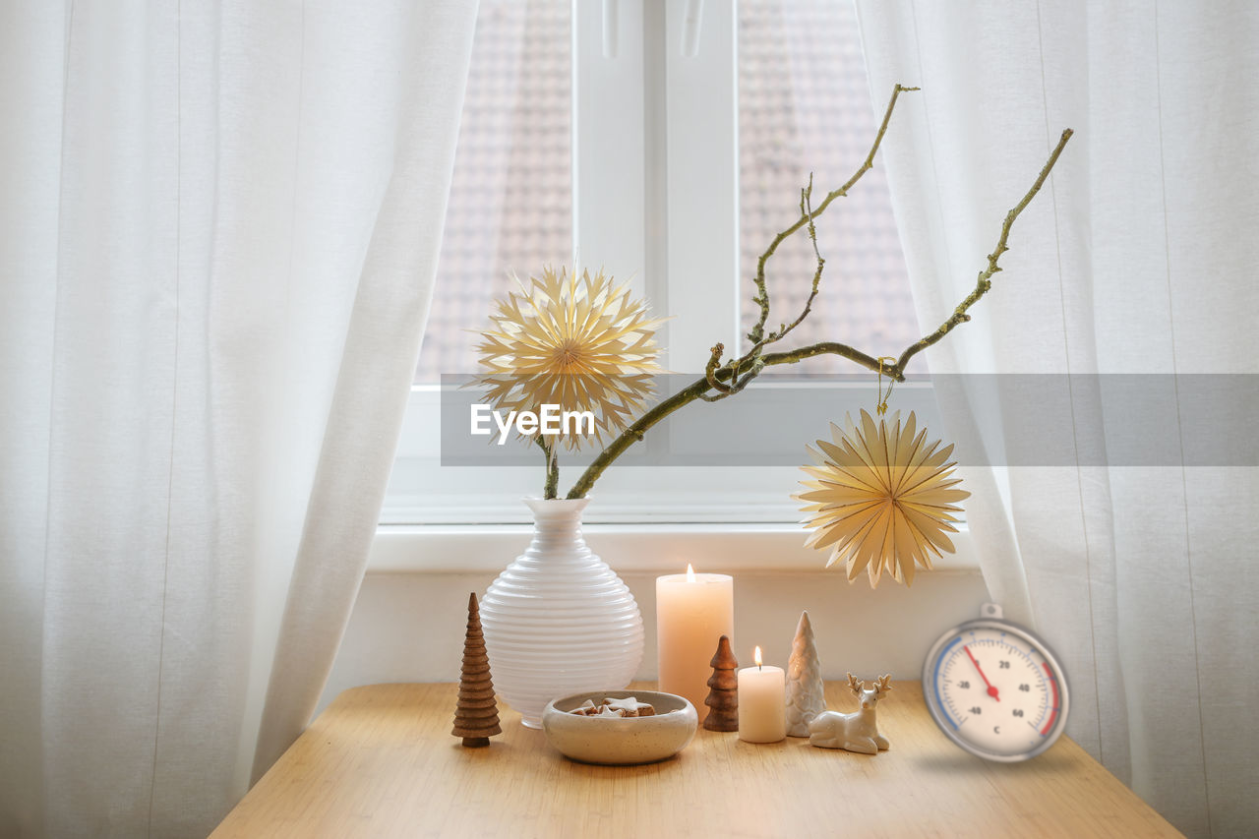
0 °C
